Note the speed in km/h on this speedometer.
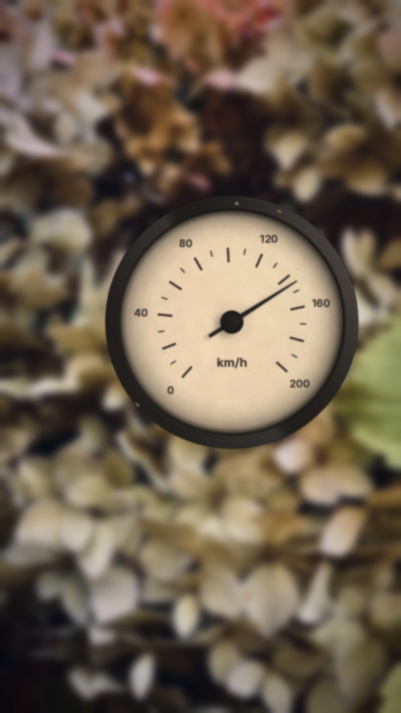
145 km/h
